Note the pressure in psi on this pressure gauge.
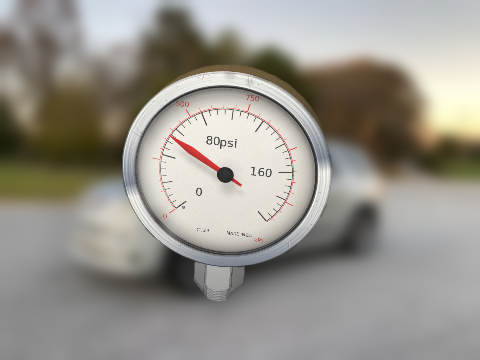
55 psi
